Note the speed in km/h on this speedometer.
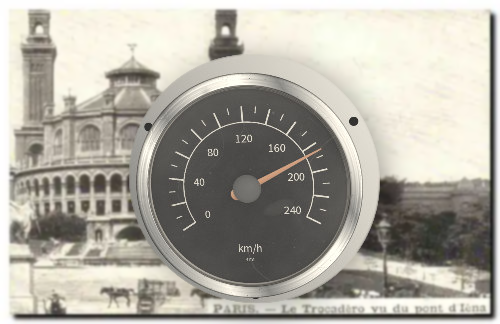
185 km/h
